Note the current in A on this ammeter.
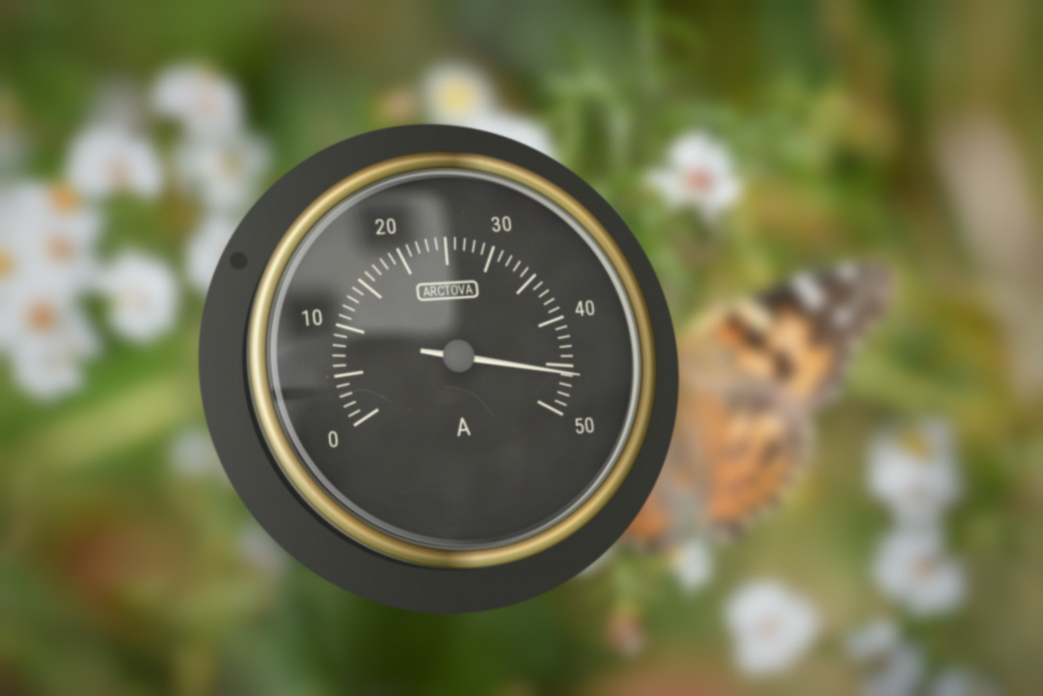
46 A
